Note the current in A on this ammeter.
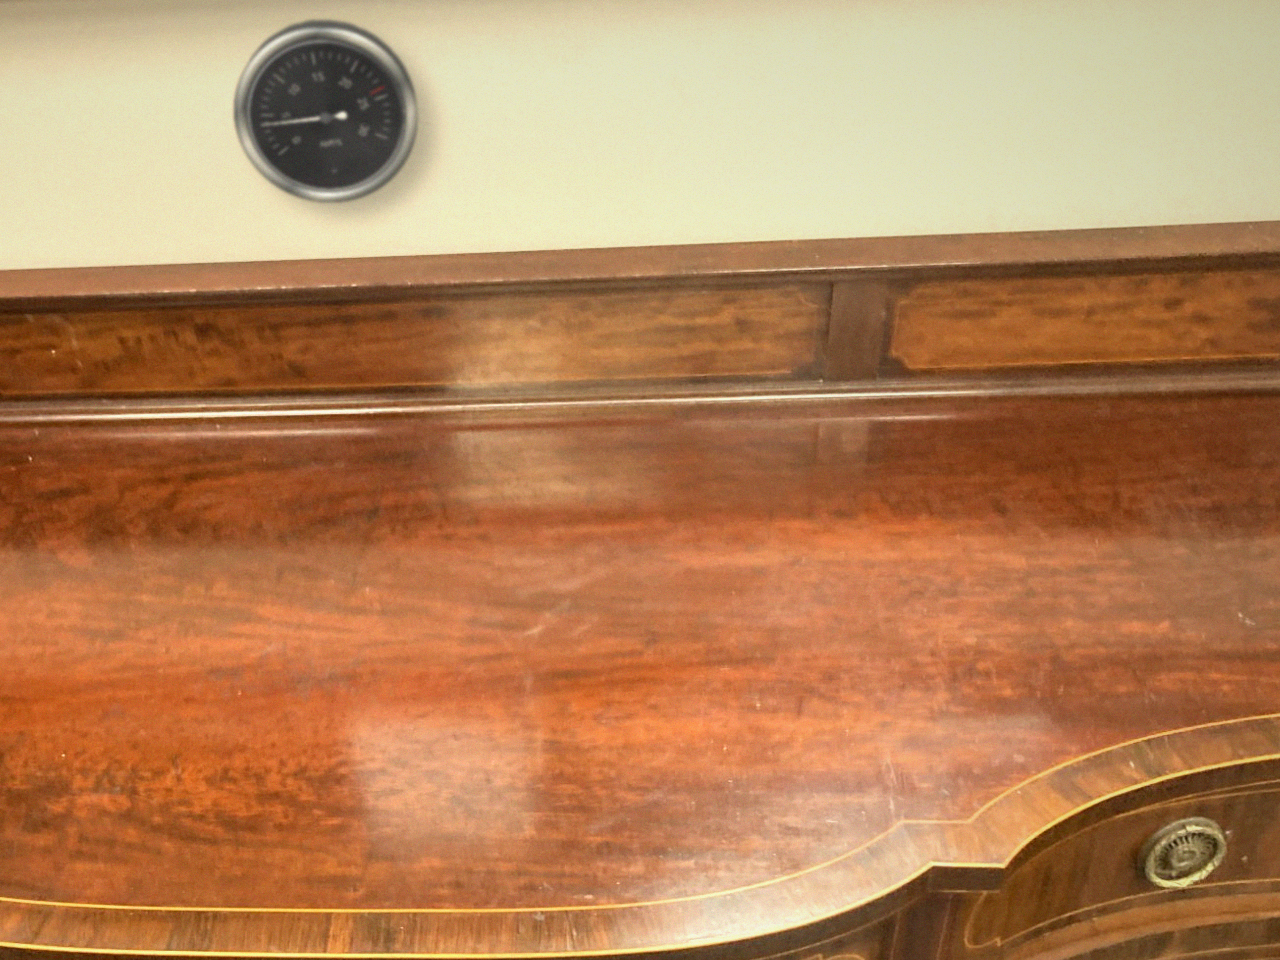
4 A
